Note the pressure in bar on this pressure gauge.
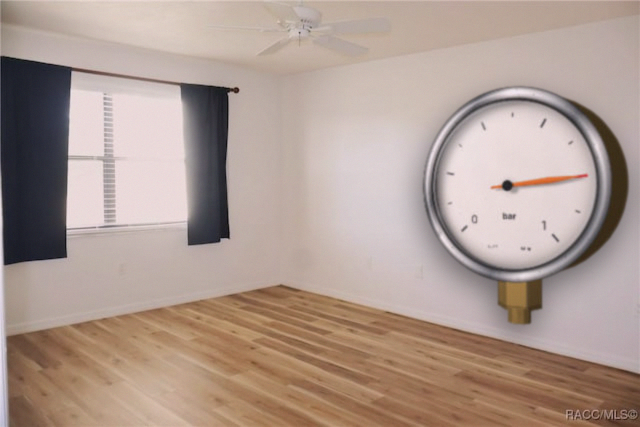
0.8 bar
